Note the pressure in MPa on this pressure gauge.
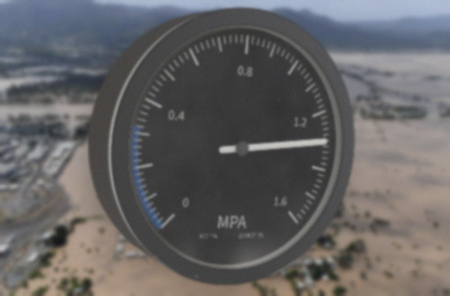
1.3 MPa
